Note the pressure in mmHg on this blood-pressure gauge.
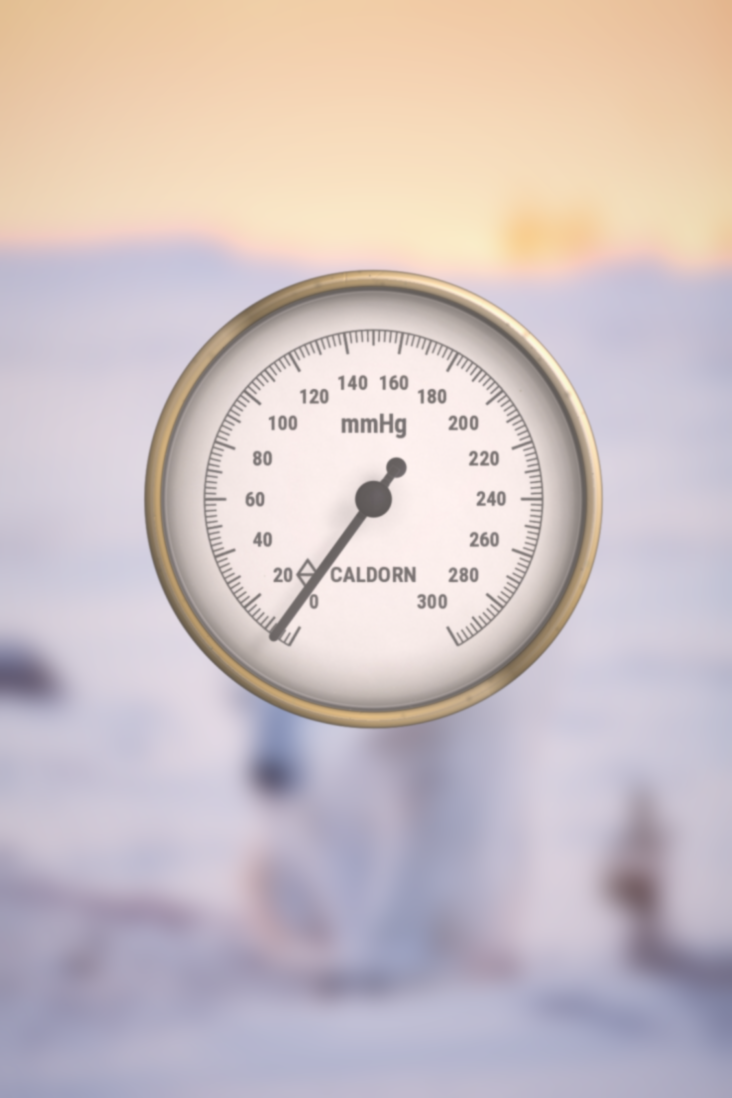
6 mmHg
